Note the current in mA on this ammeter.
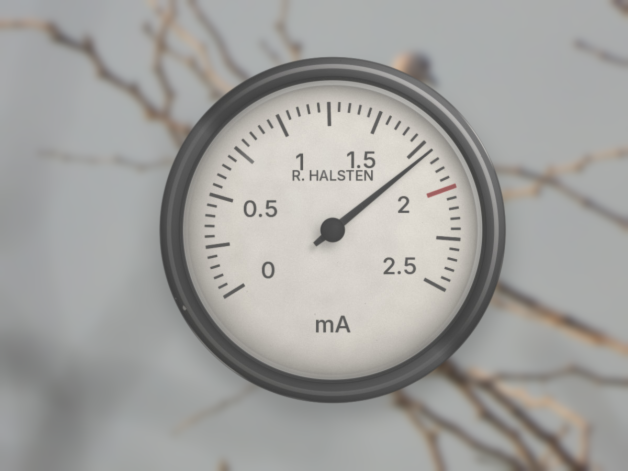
1.8 mA
